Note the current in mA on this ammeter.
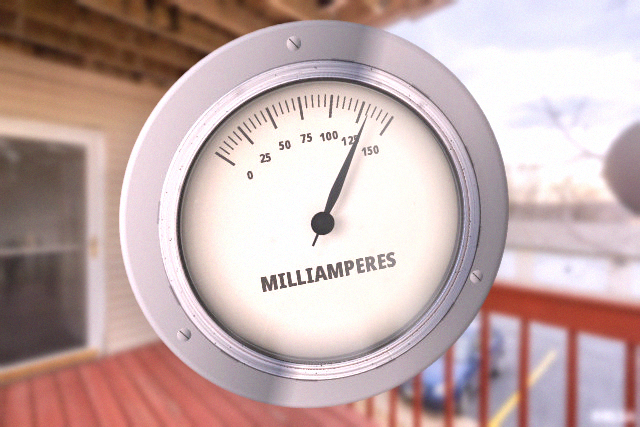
130 mA
